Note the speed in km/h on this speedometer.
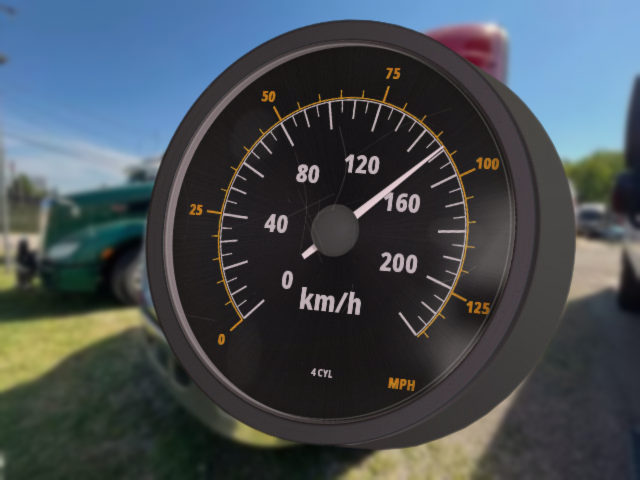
150 km/h
